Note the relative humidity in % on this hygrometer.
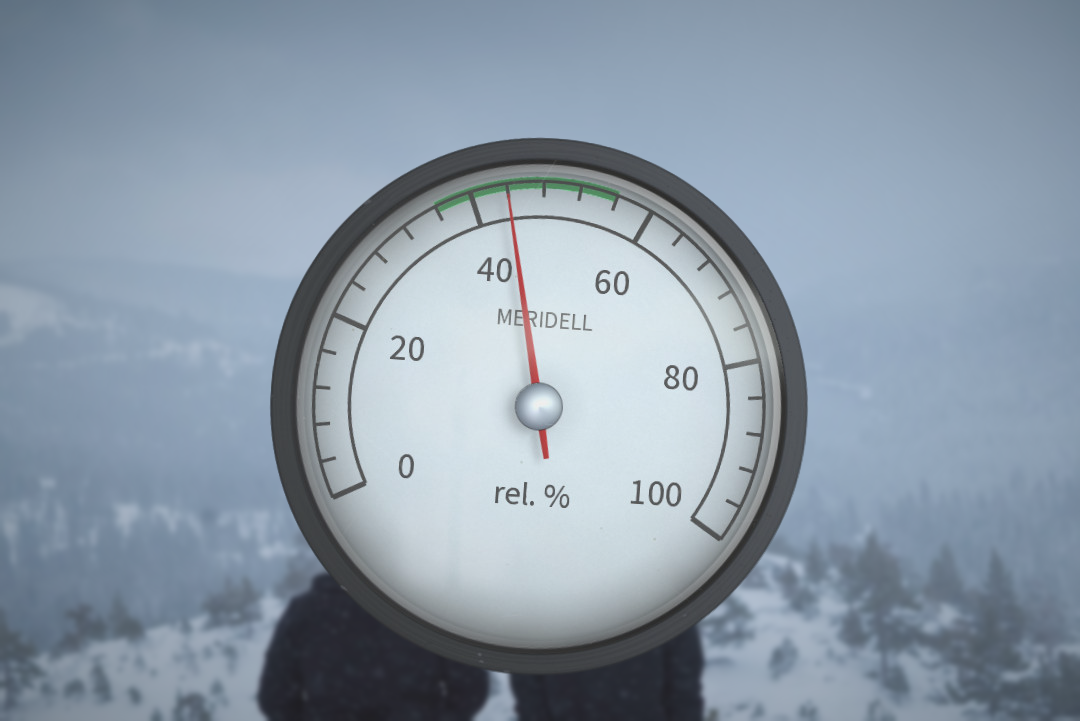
44 %
